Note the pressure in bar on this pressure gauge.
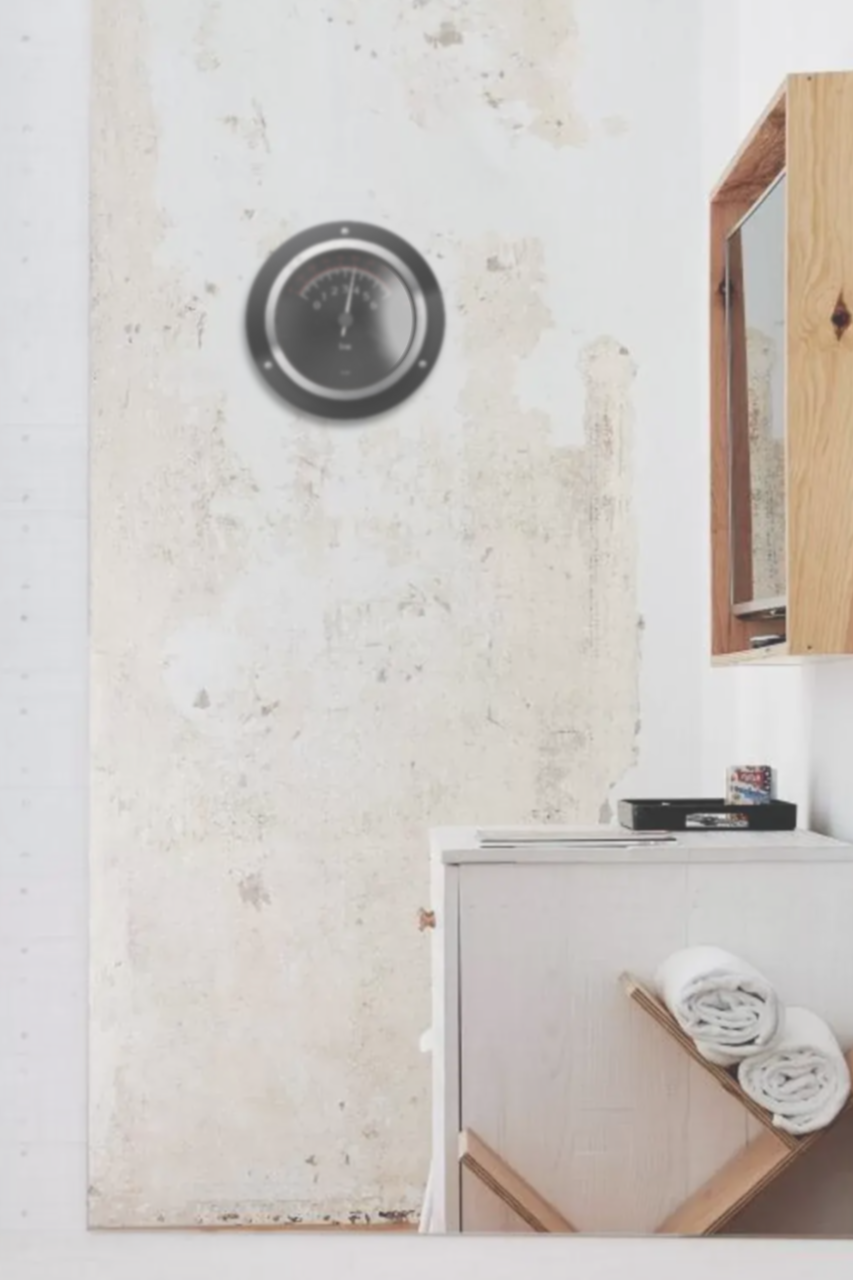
3.5 bar
